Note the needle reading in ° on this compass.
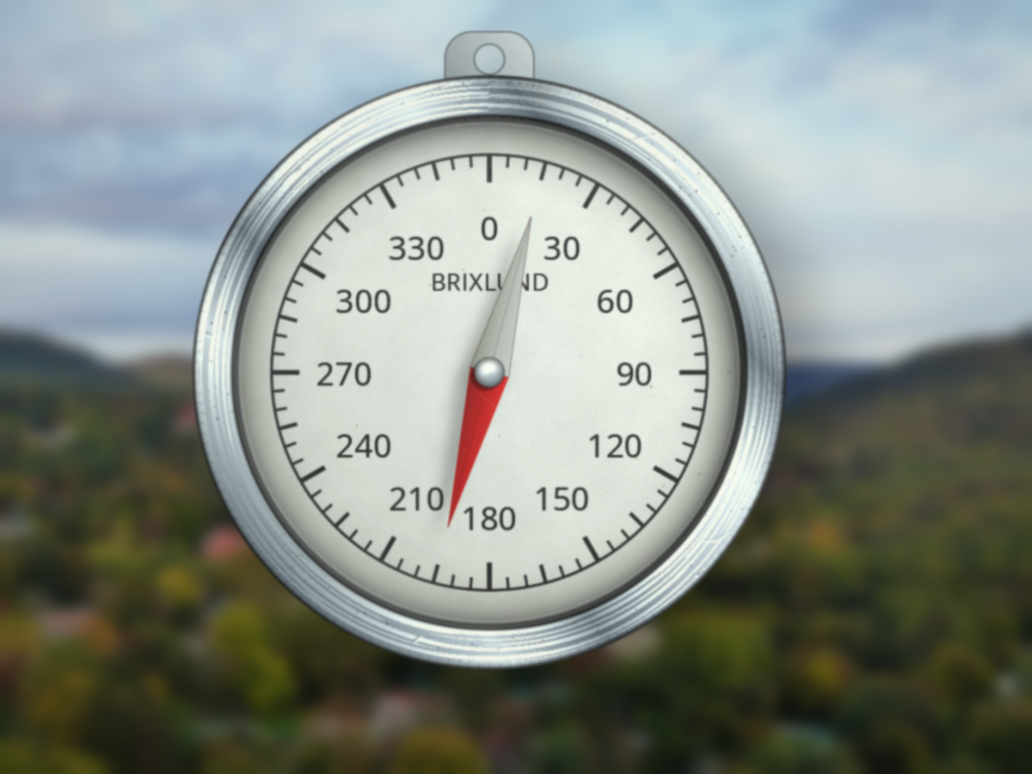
195 °
